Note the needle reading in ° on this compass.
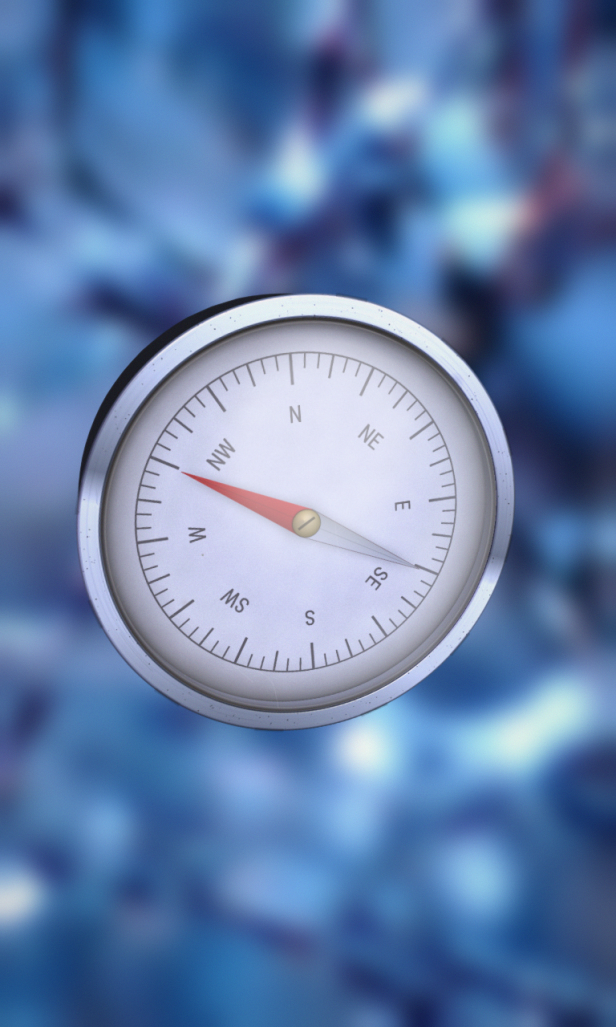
300 °
